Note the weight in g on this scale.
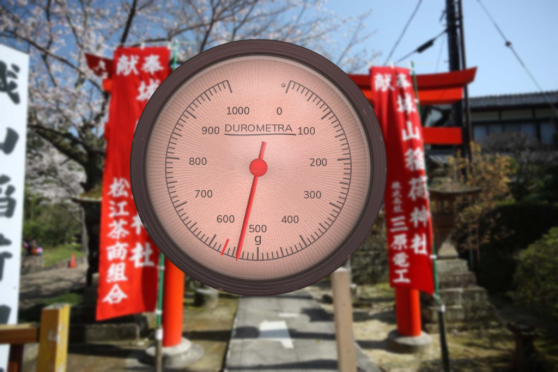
540 g
